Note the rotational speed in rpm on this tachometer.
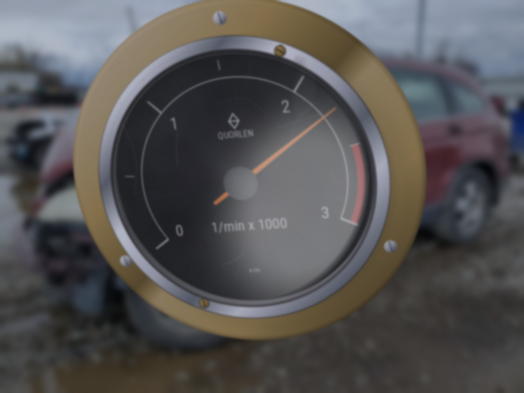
2250 rpm
